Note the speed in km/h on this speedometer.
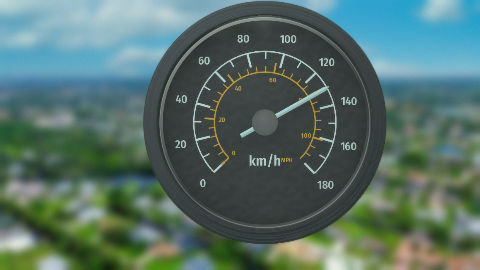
130 km/h
